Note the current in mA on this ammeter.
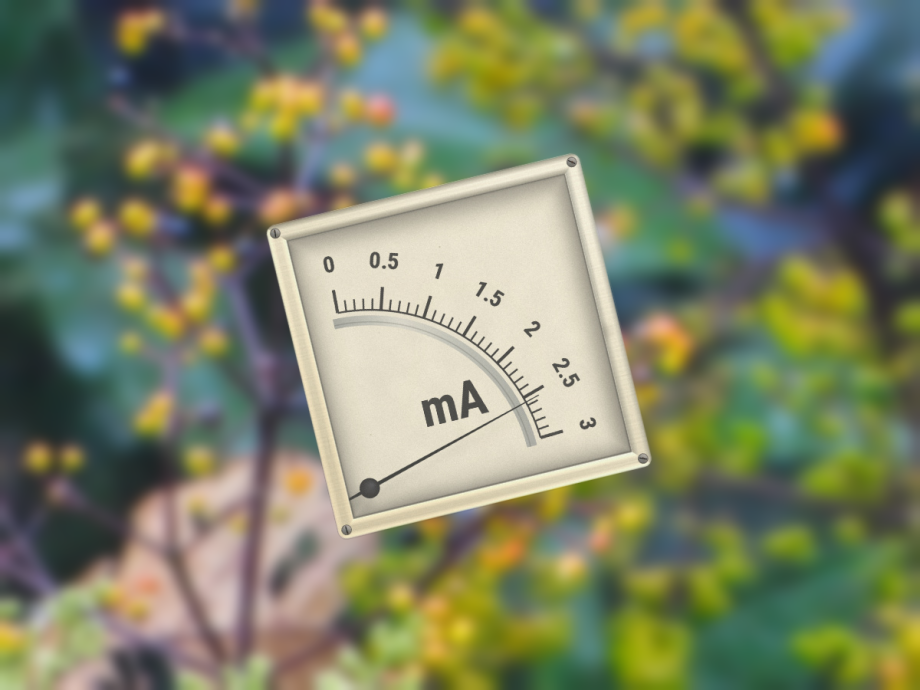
2.55 mA
